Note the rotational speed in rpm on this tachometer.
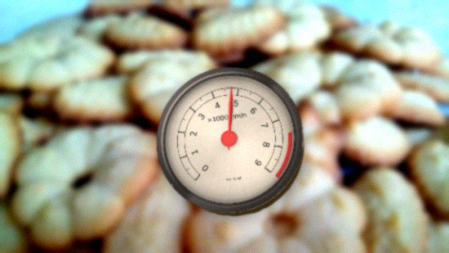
4750 rpm
